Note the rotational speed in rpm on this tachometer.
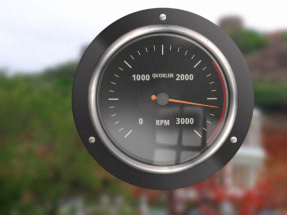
2600 rpm
